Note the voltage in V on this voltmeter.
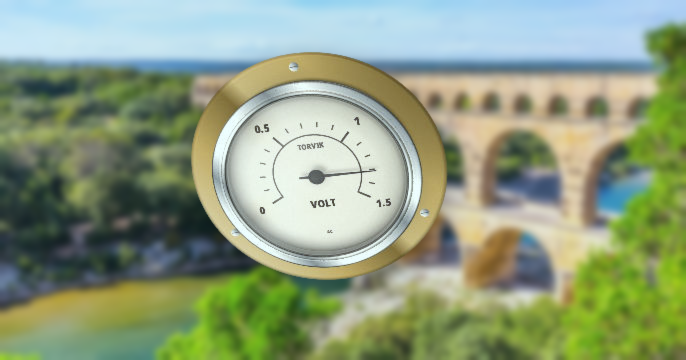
1.3 V
